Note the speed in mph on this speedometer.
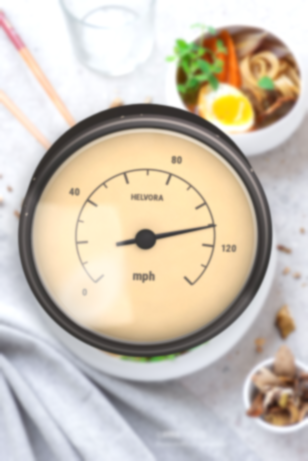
110 mph
